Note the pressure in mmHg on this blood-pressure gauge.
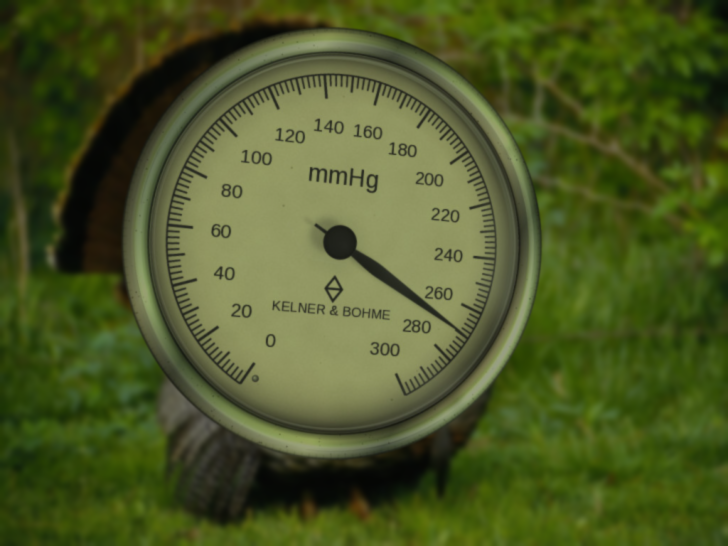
270 mmHg
